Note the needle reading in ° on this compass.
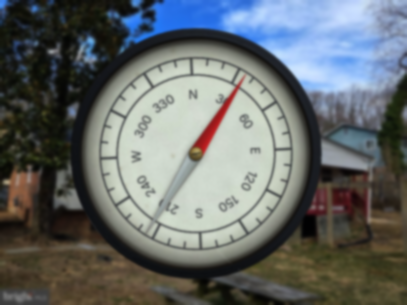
35 °
